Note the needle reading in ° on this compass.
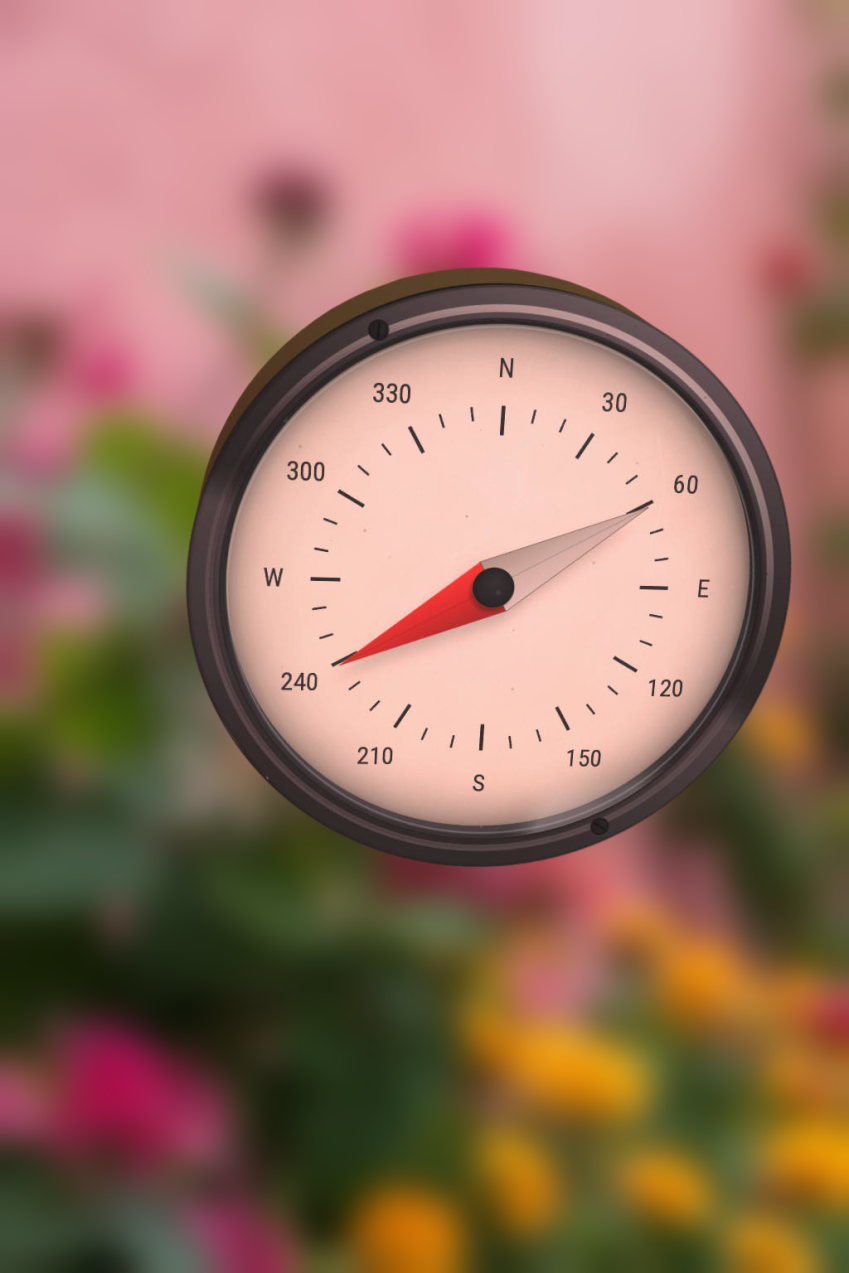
240 °
